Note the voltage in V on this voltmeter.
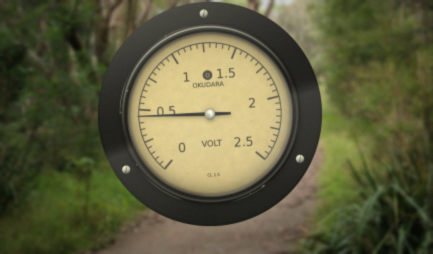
0.45 V
